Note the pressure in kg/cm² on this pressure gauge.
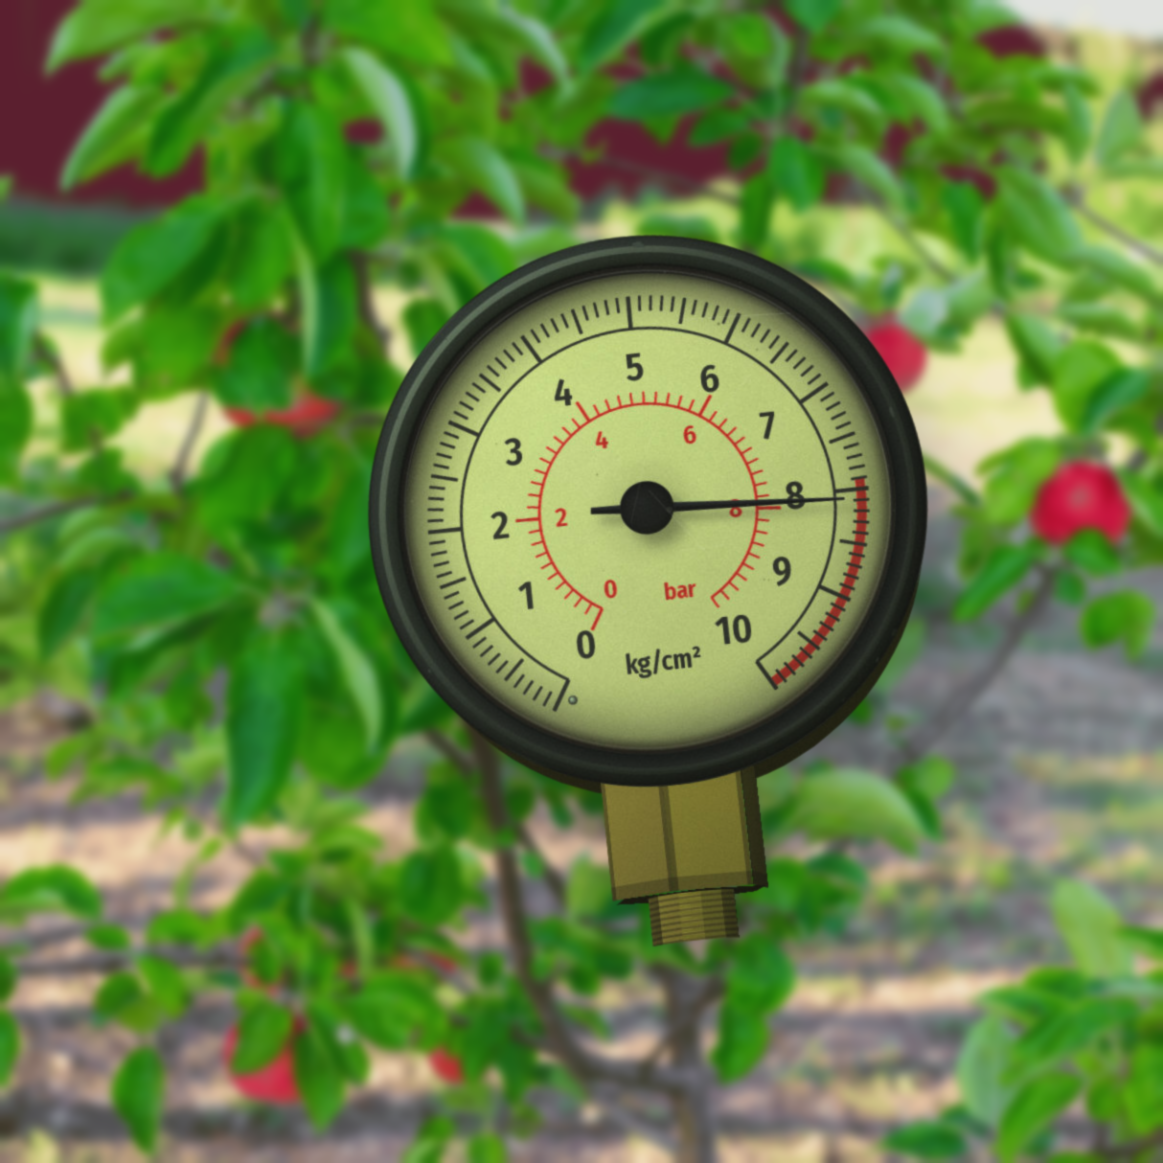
8.1 kg/cm²
